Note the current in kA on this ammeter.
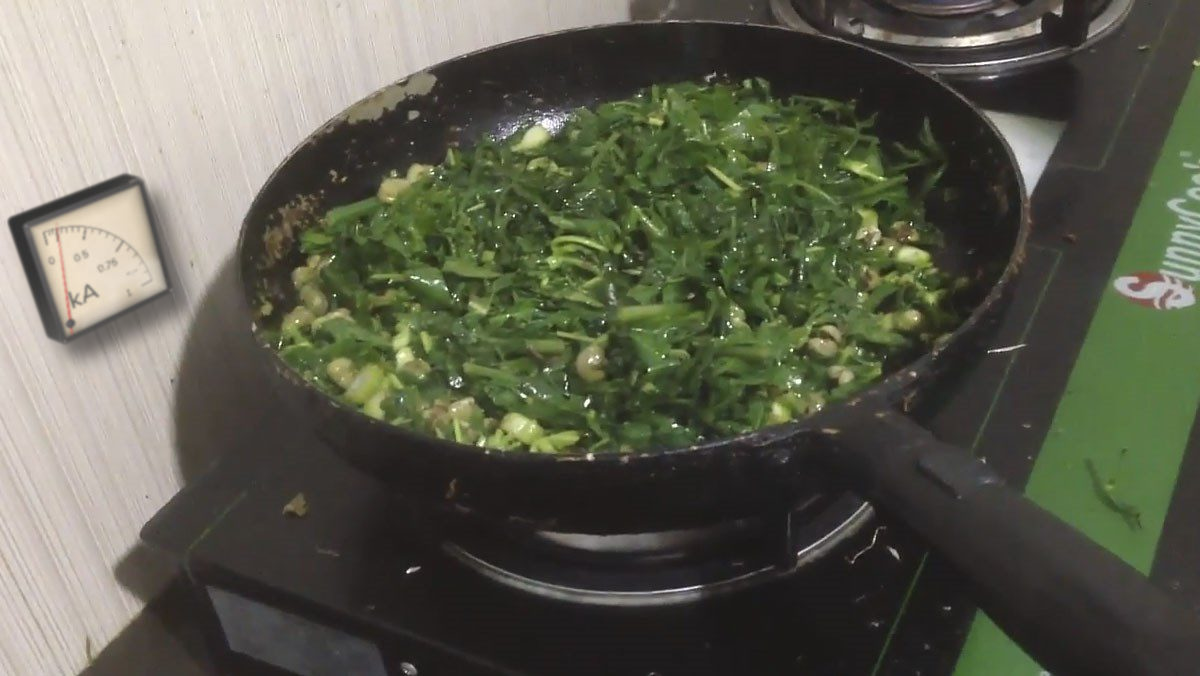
0.25 kA
